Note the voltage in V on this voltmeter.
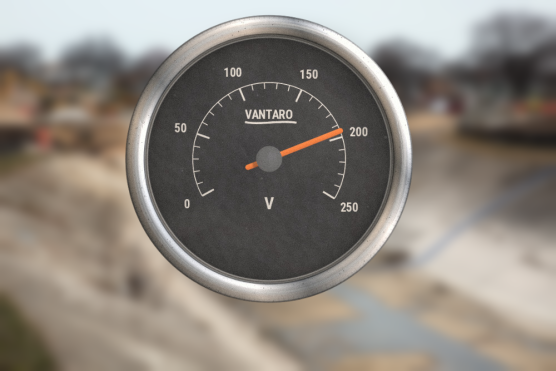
195 V
